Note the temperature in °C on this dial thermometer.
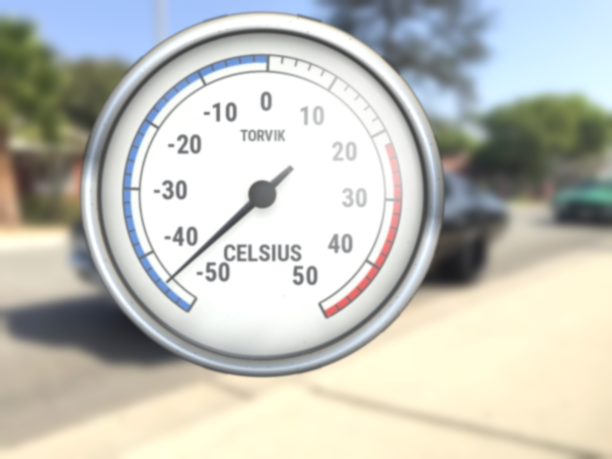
-45 °C
